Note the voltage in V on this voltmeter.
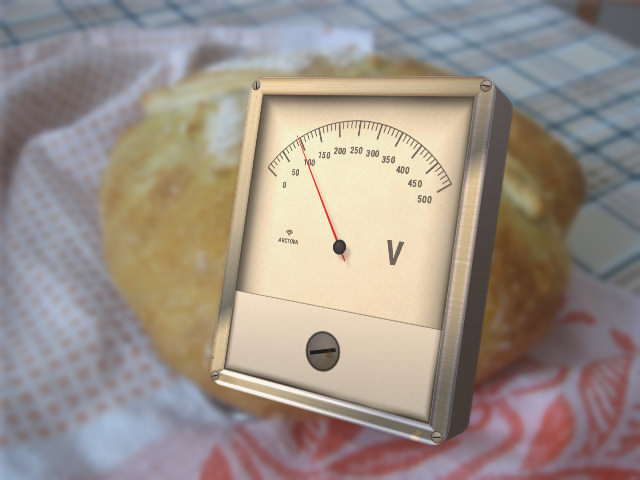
100 V
